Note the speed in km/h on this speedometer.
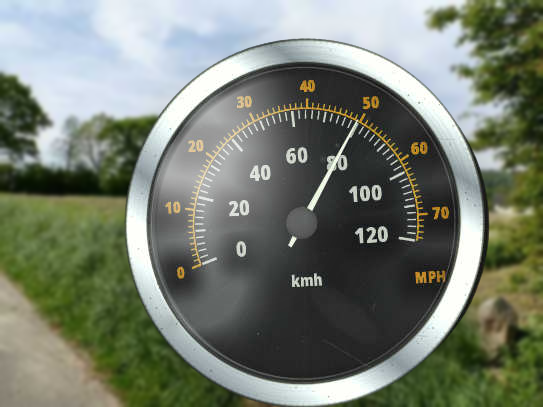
80 km/h
